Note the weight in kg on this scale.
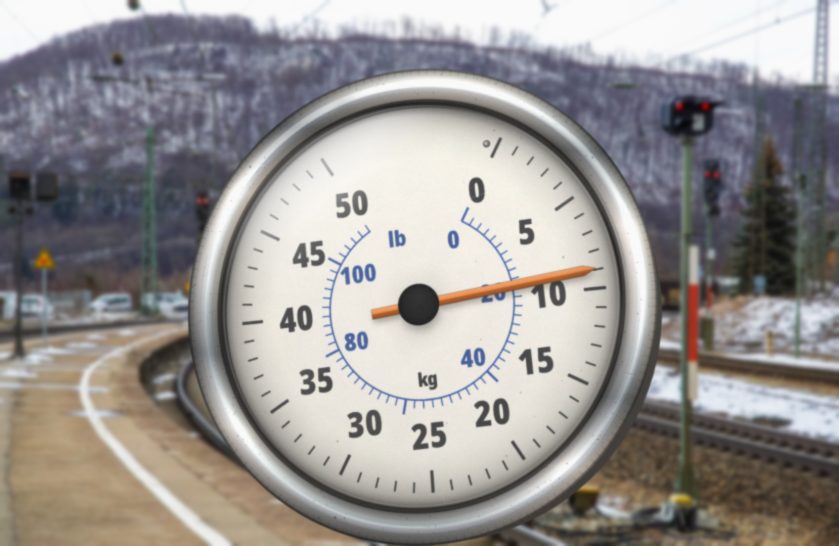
9 kg
